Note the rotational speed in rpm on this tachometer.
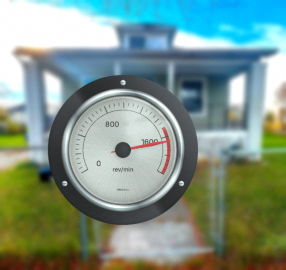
1650 rpm
